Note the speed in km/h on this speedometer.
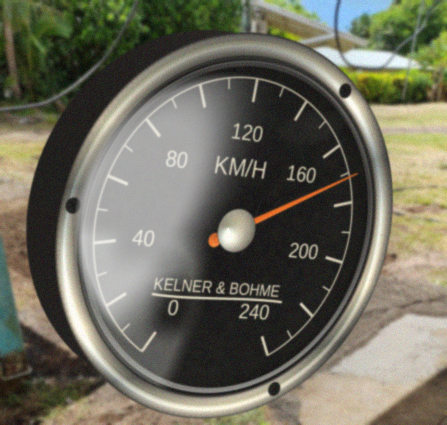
170 km/h
